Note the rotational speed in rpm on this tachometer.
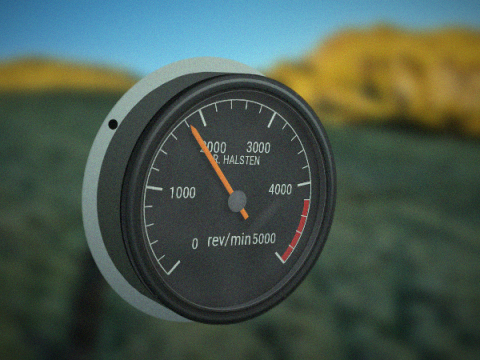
1800 rpm
